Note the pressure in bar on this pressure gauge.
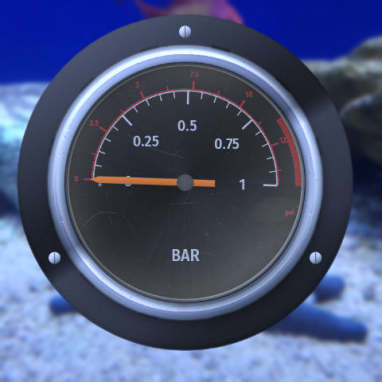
0 bar
